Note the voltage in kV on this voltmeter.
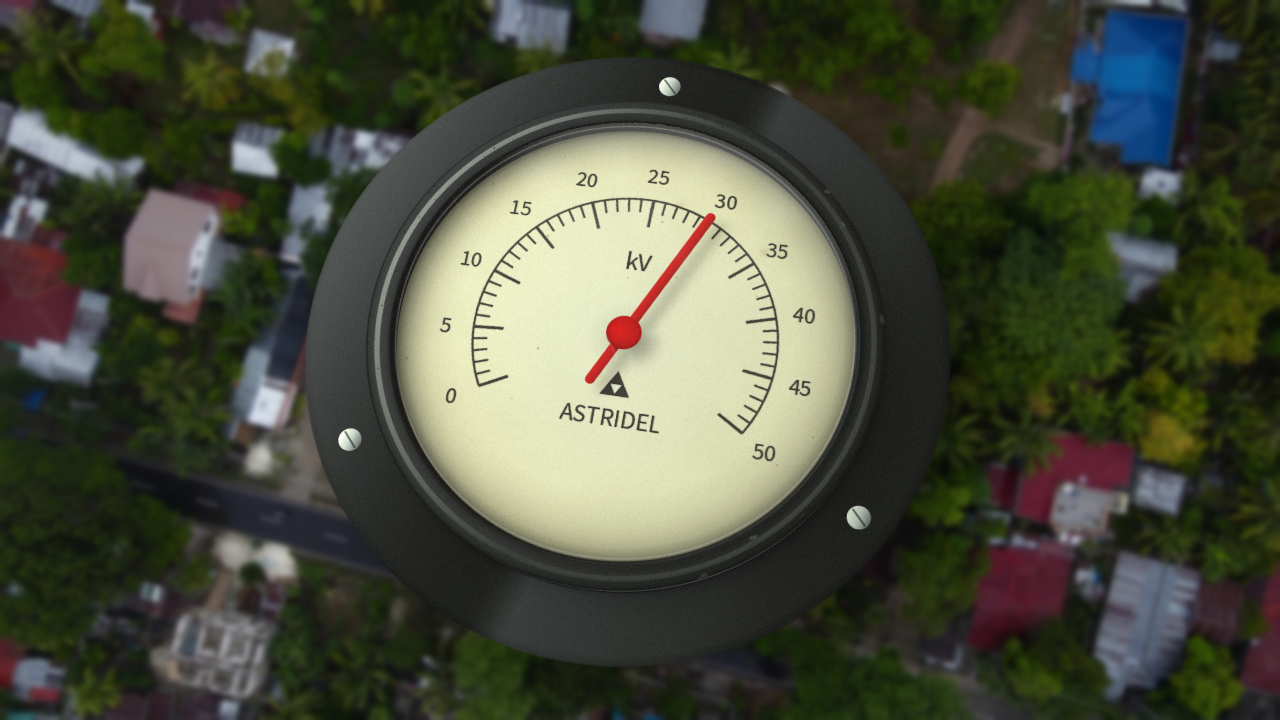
30 kV
